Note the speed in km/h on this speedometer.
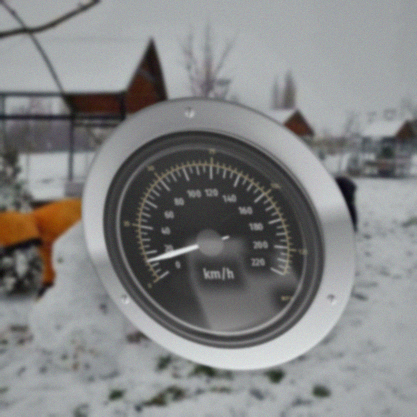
15 km/h
